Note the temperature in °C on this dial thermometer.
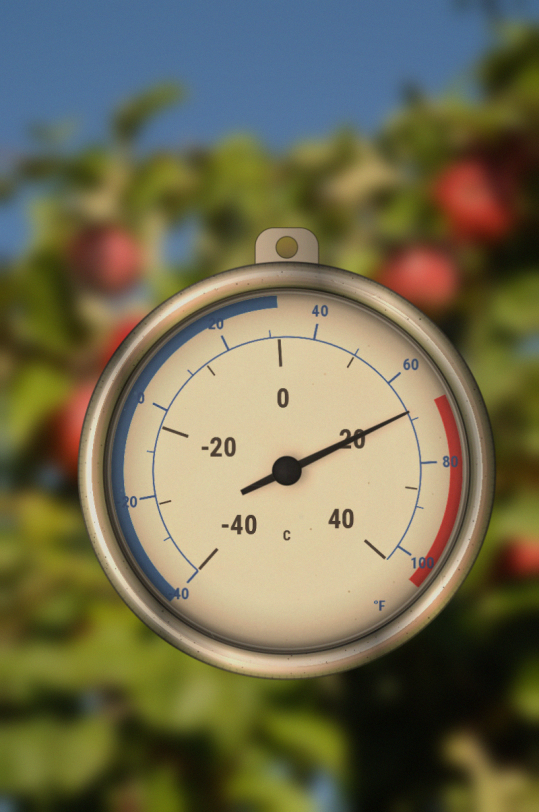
20 °C
